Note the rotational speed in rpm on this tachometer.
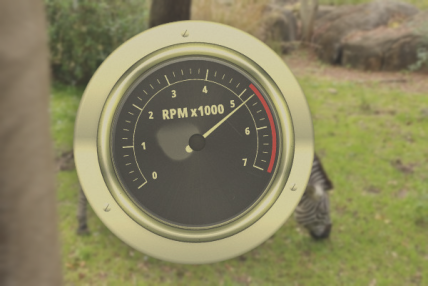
5200 rpm
